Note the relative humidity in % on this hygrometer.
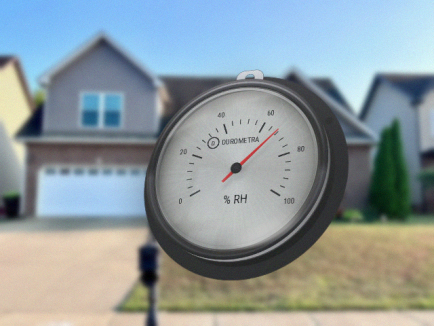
68 %
